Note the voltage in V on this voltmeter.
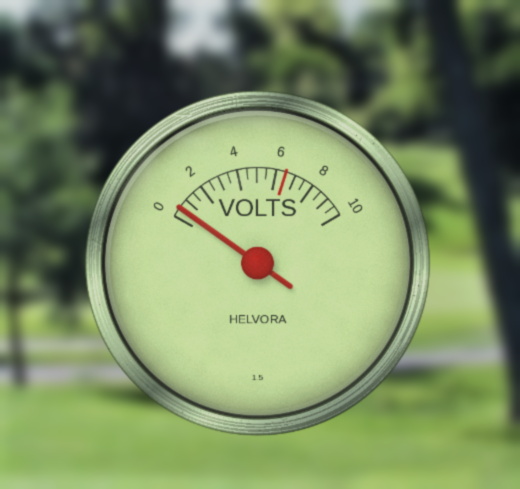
0.5 V
